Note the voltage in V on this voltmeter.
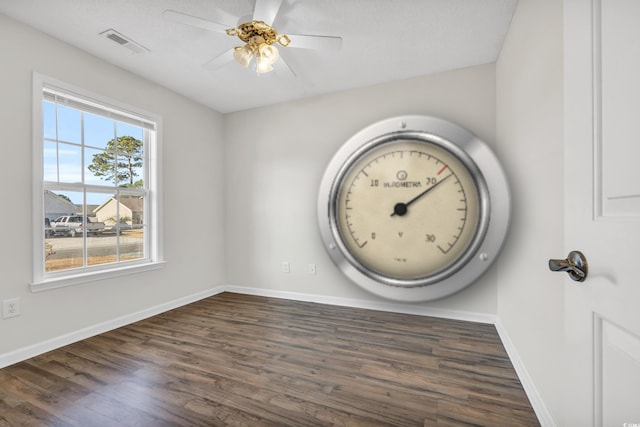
21 V
